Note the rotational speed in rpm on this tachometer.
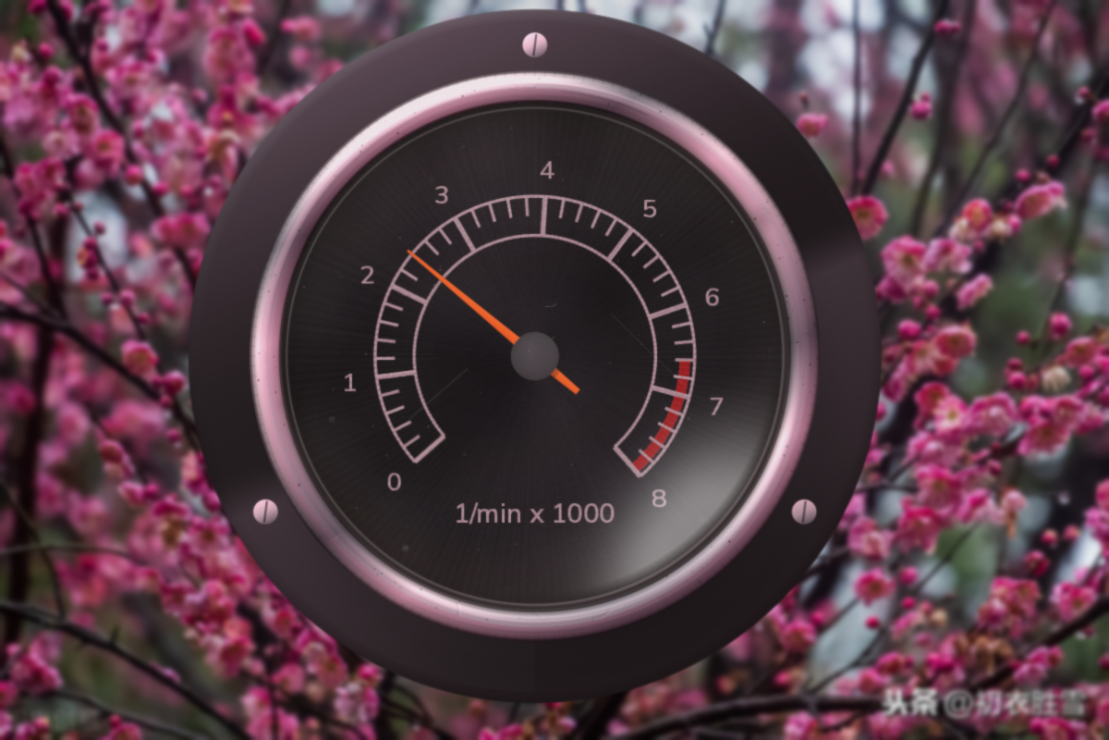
2400 rpm
